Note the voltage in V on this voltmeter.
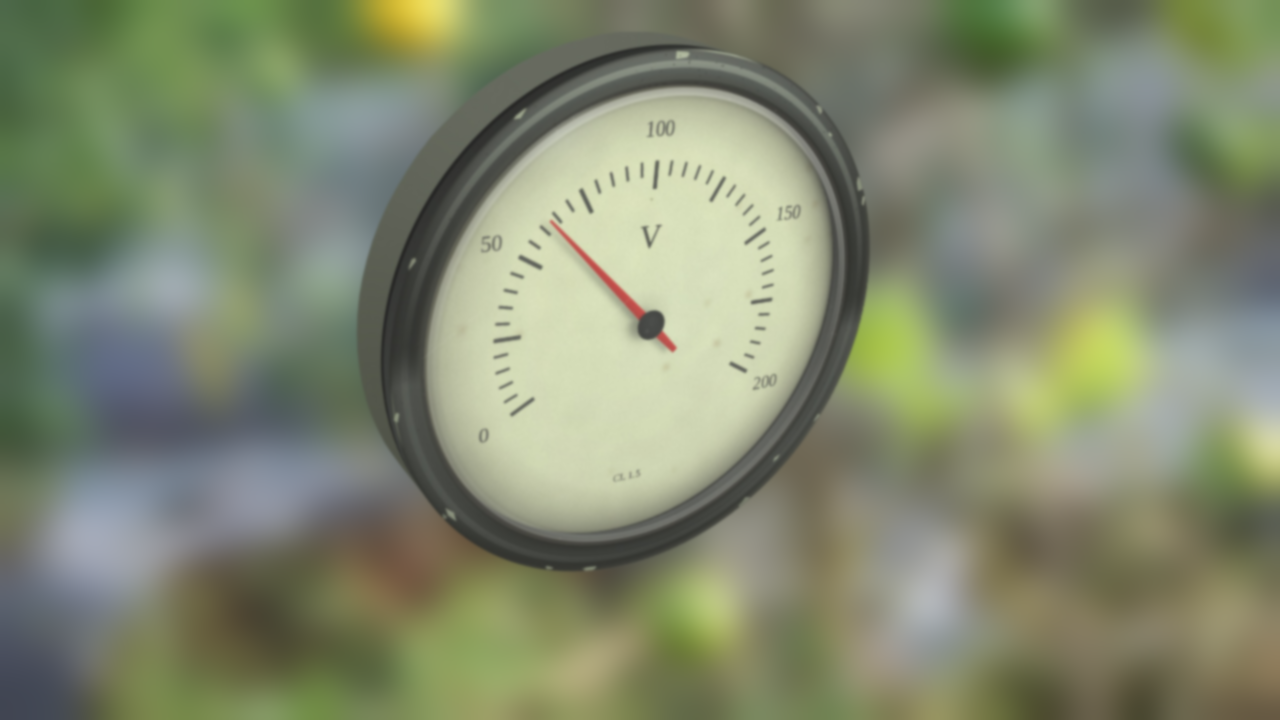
62.5 V
